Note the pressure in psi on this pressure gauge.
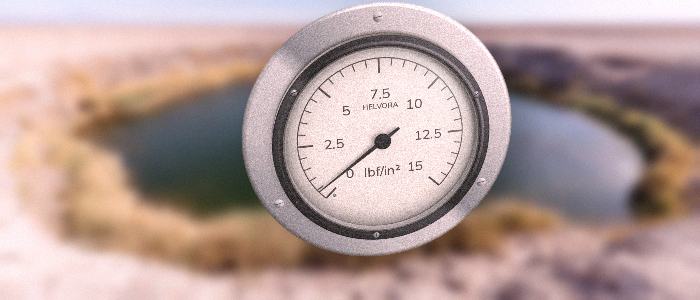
0.5 psi
